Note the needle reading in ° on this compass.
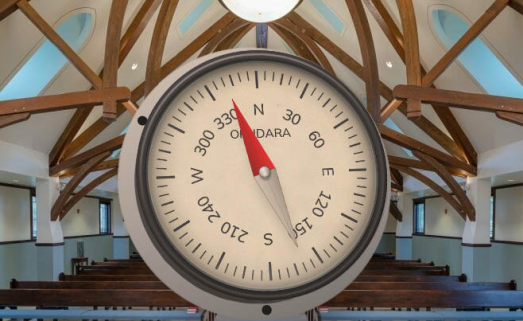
340 °
